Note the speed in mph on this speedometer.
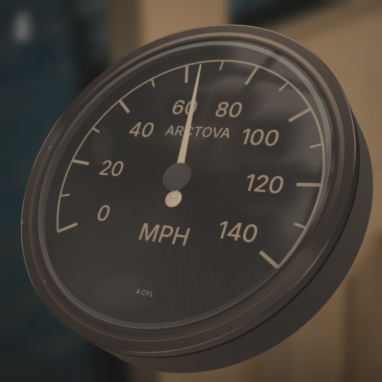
65 mph
